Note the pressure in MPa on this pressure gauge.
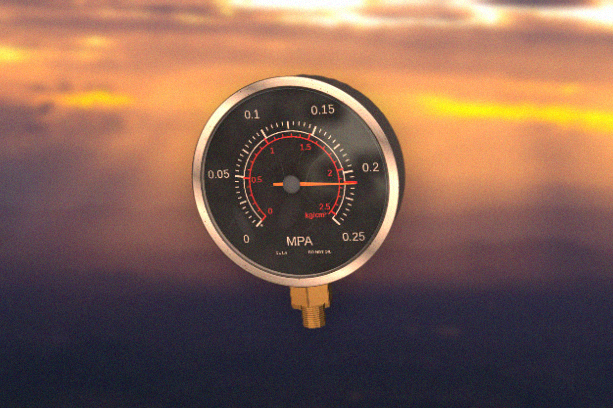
0.21 MPa
